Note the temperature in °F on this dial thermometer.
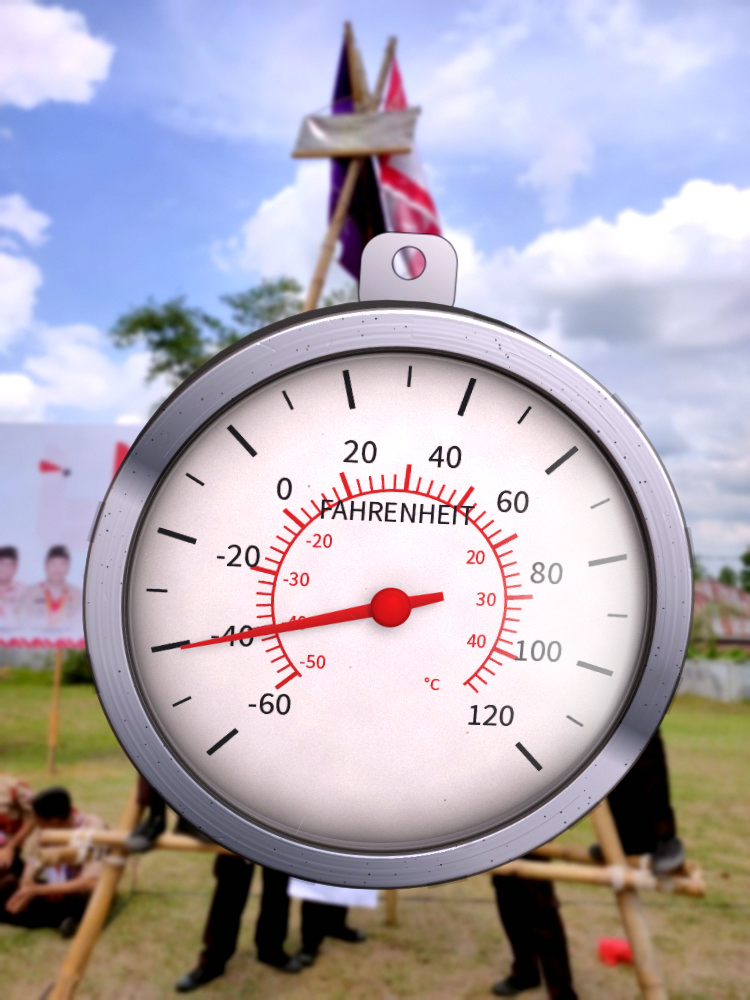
-40 °F
